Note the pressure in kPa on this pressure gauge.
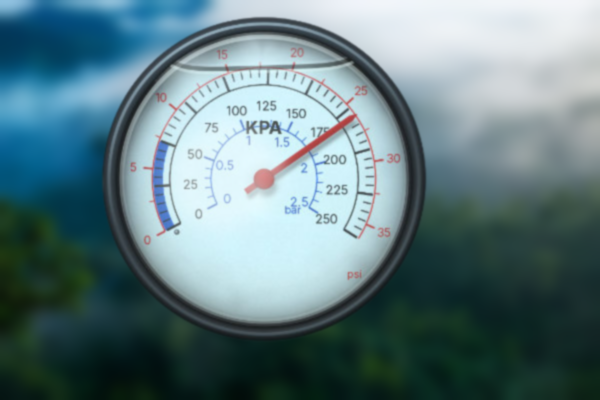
180 kPa
